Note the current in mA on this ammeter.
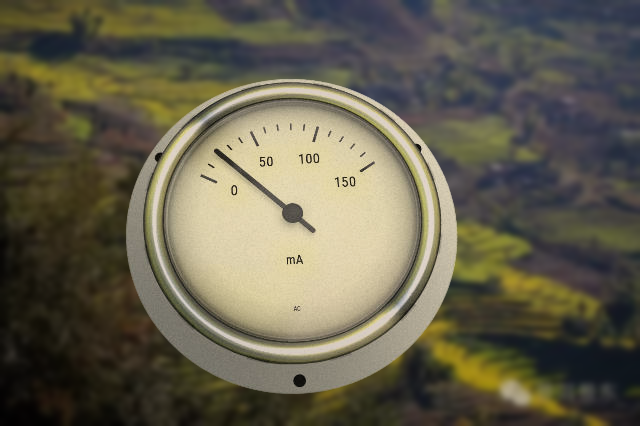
20 mA
